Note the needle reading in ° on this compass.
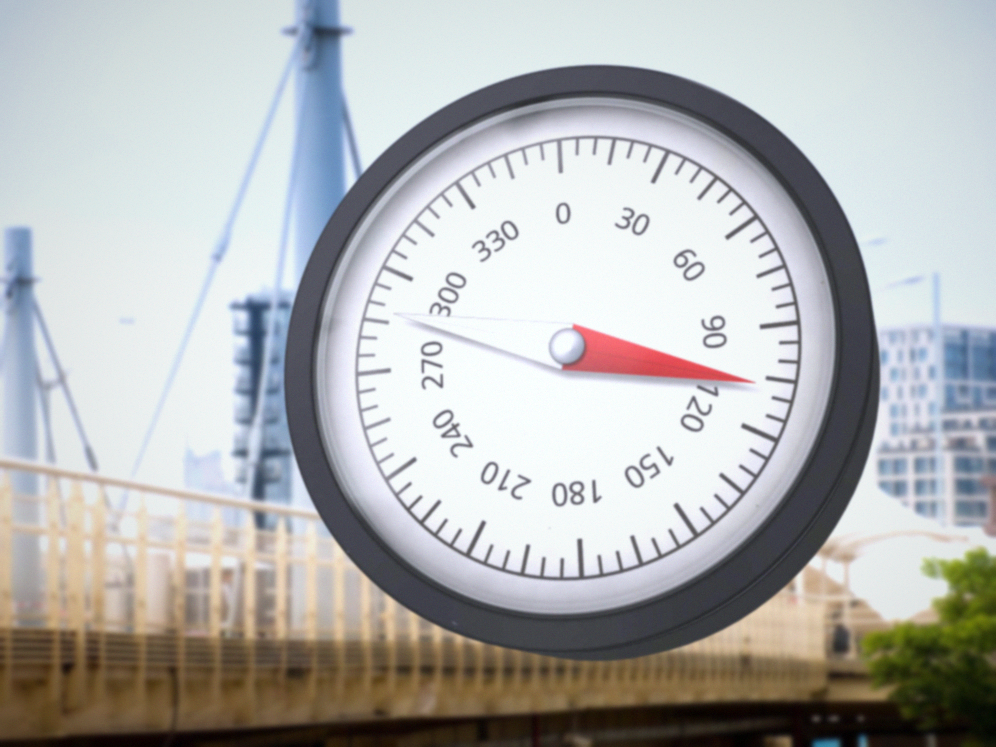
107.5 °
